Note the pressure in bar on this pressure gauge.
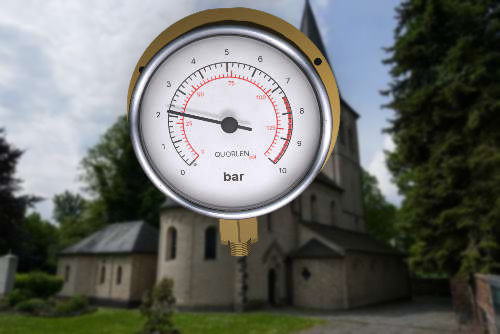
2.2 bar
